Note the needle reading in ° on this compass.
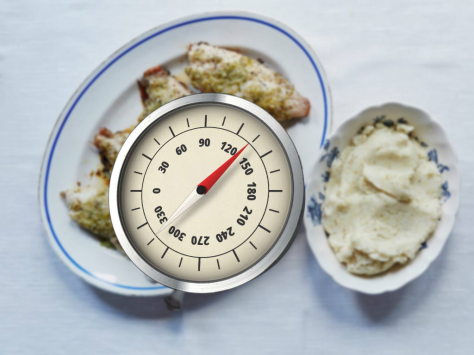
135 °
